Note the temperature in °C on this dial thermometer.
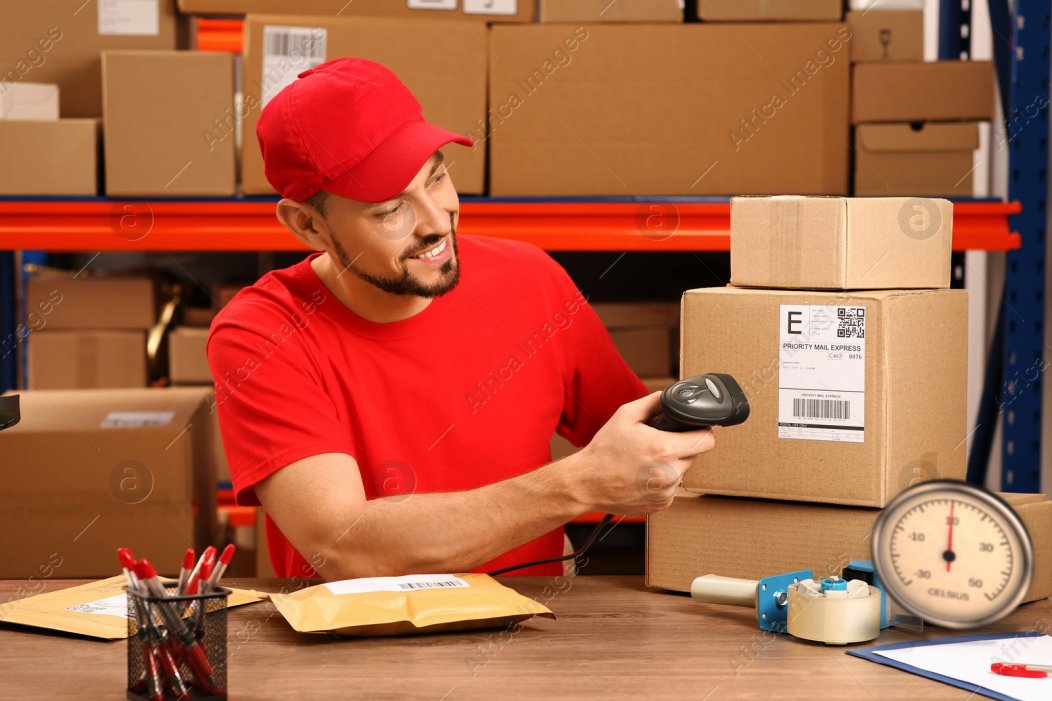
10 °C
